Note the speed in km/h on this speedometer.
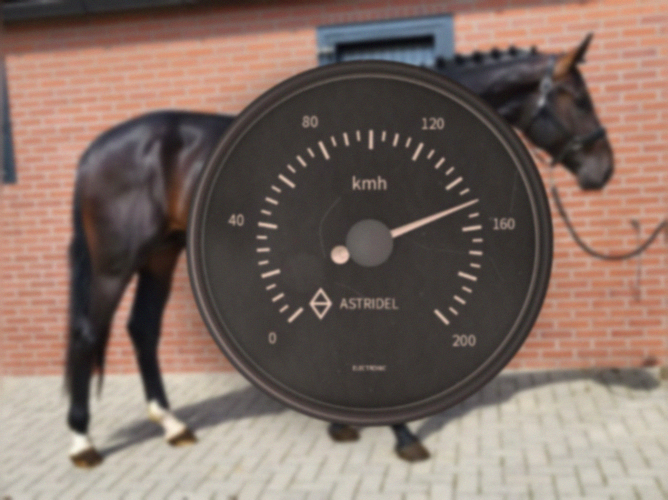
150 km/h
